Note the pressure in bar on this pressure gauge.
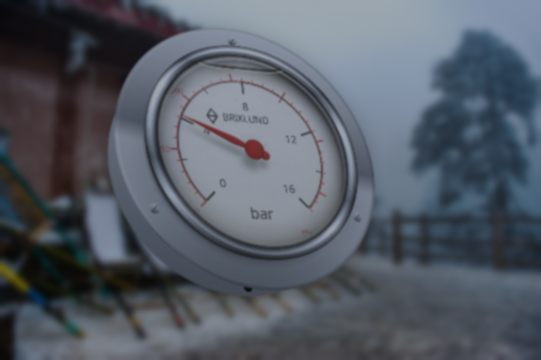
4 bar
